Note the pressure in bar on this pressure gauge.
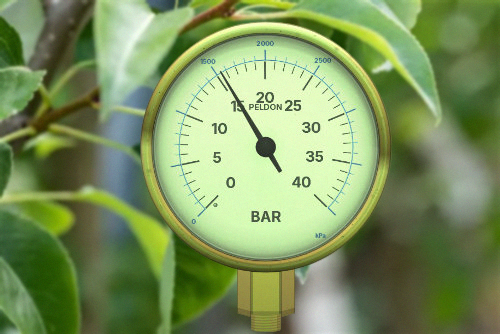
15.5 bar
